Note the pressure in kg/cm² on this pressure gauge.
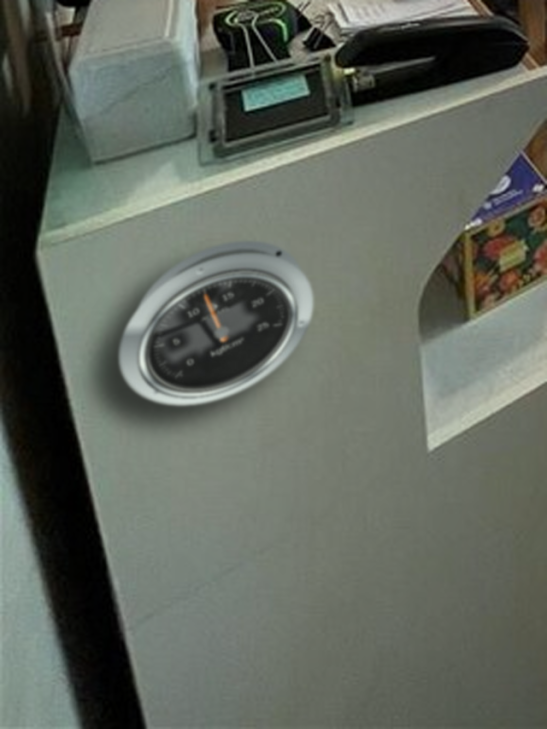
12.5 kg/cm²
